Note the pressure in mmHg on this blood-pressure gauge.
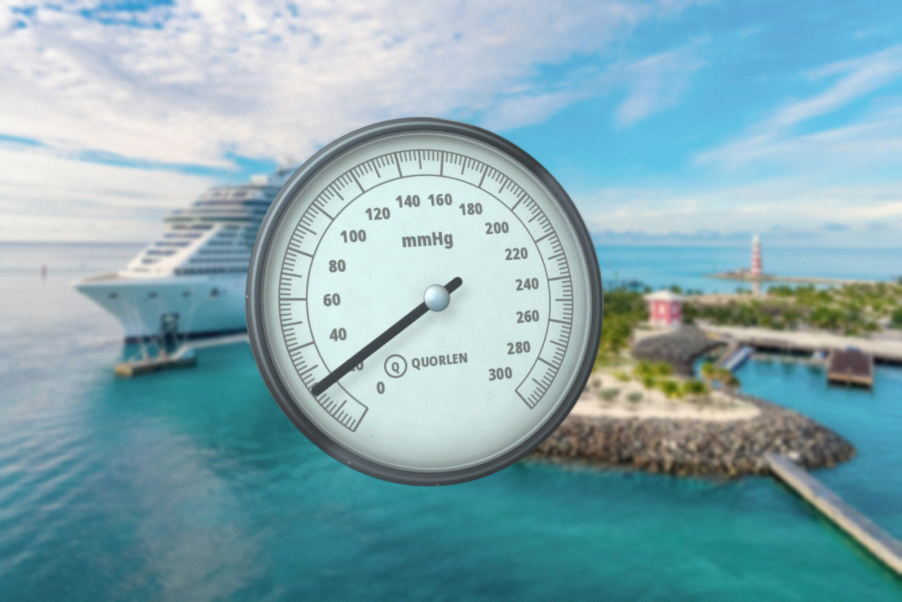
22 mmHg
